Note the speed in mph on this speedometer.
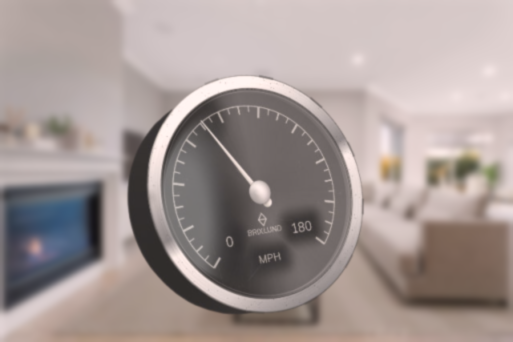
70 mph
